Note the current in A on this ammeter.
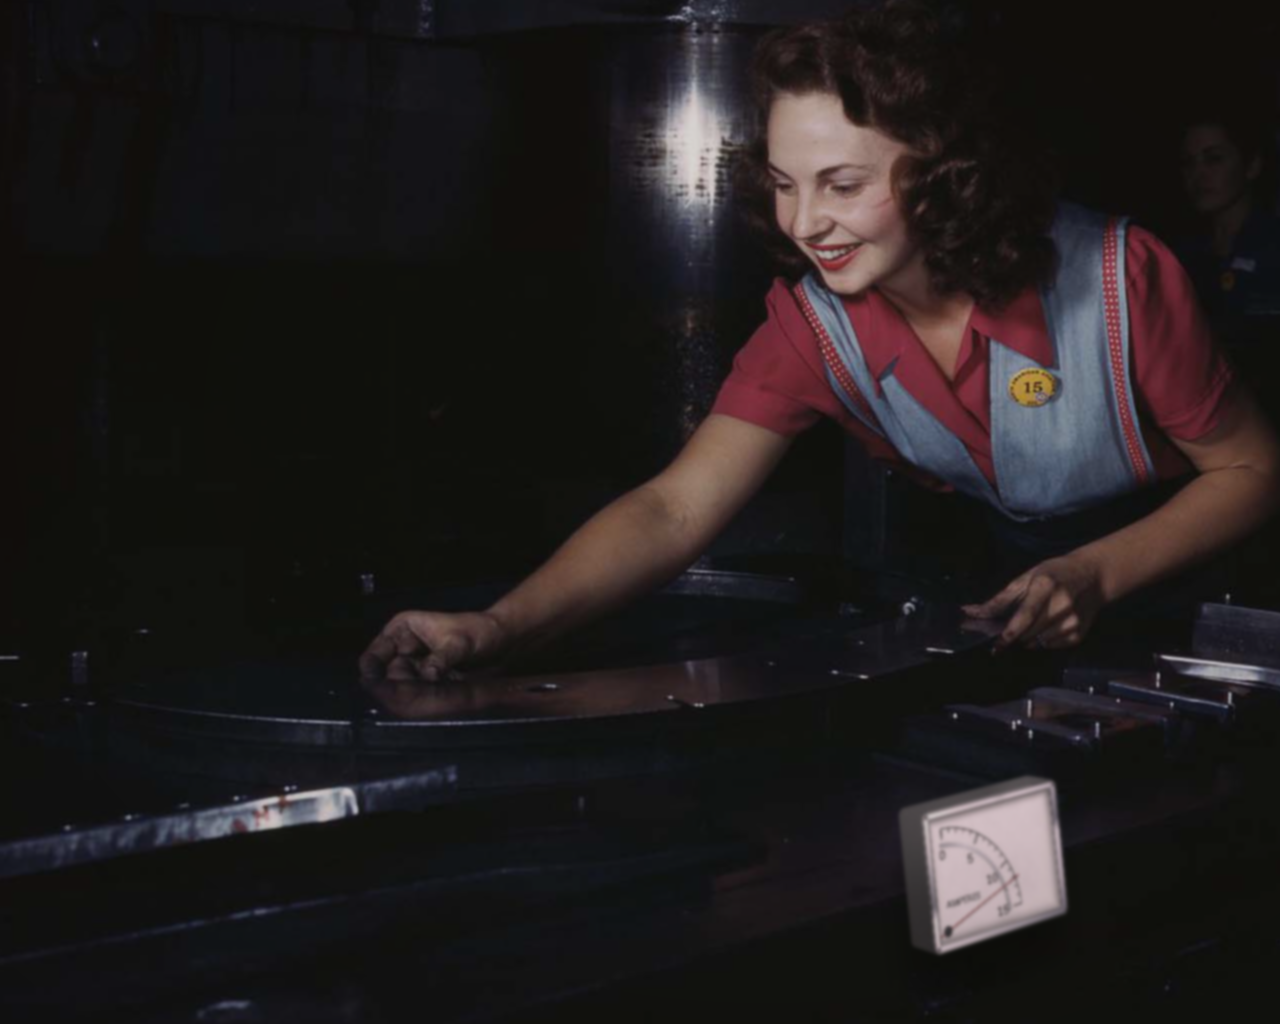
12 A
